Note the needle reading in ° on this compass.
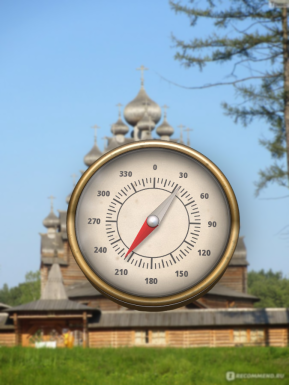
215 °
